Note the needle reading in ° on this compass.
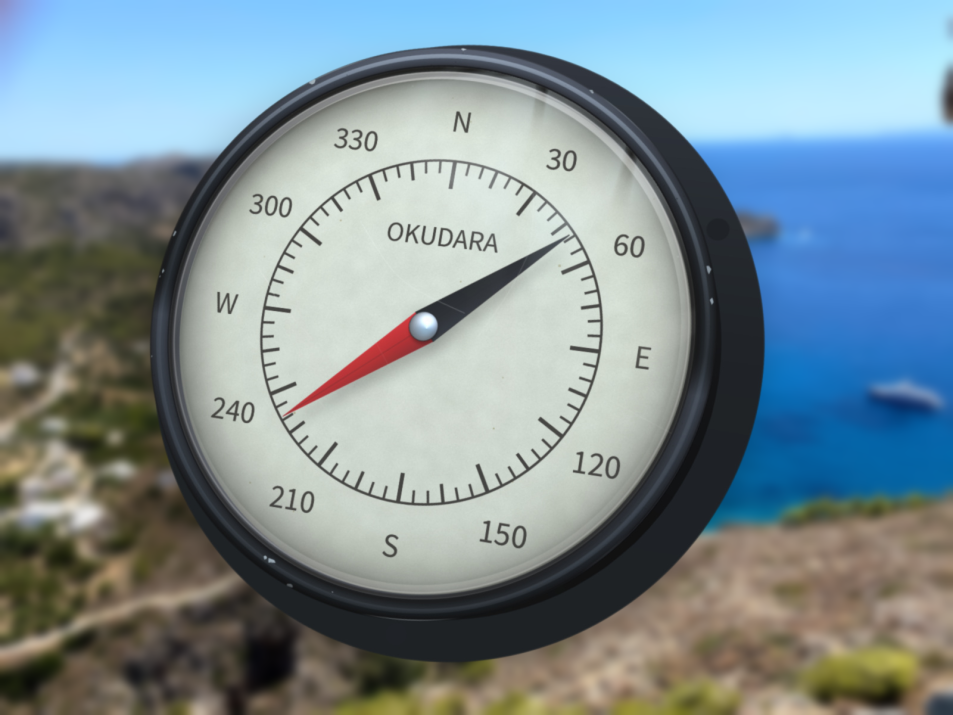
230 °
